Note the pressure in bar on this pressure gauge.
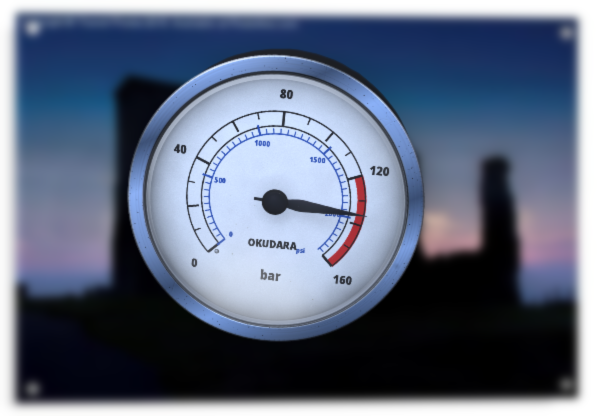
135 bar
